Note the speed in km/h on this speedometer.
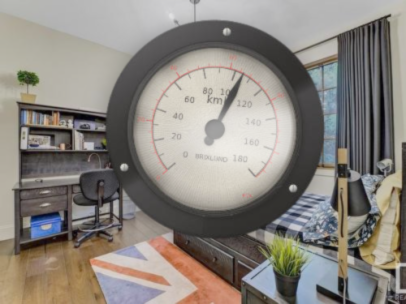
105 km/h
